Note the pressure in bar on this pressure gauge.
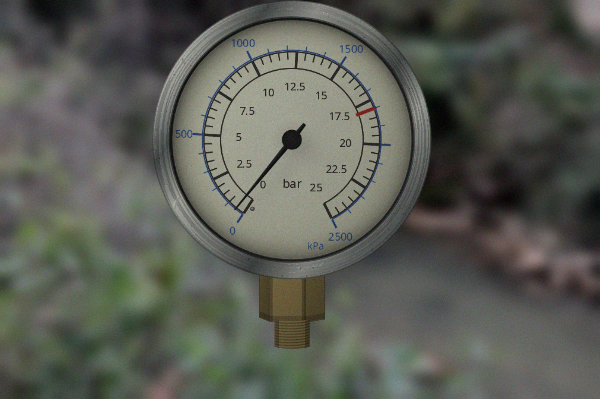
0.5 bar
